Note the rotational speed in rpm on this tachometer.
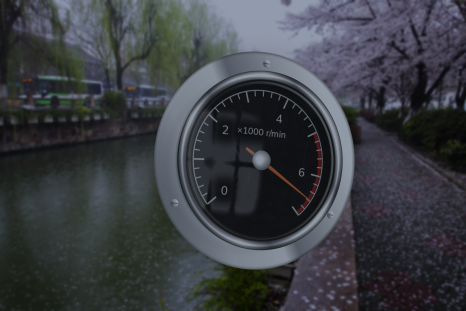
6600 rpm
